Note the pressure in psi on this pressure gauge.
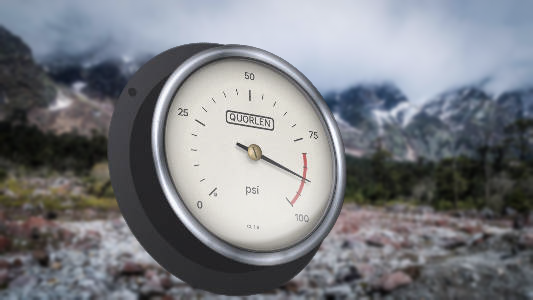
90 psi
